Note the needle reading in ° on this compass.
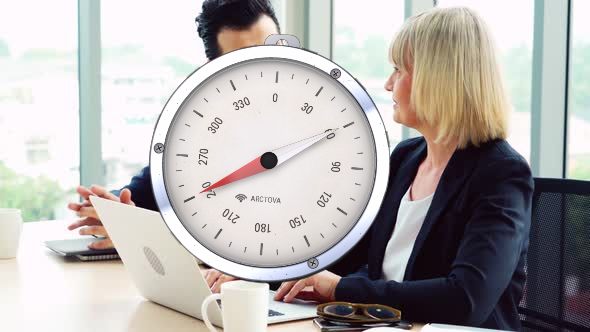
240 °
